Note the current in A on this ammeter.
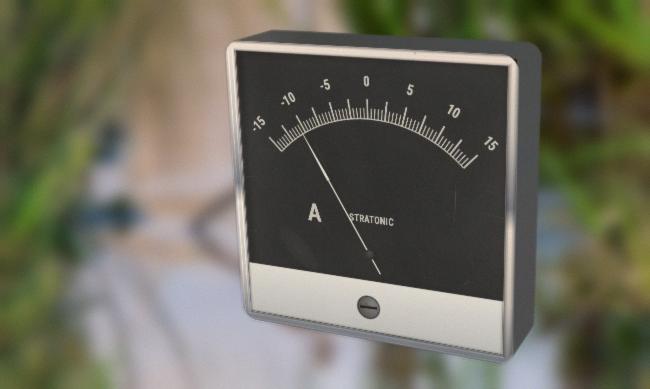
-10 A
